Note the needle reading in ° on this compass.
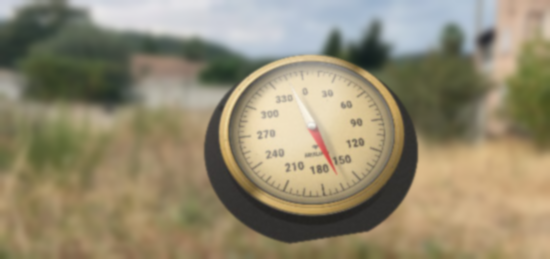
165 °
